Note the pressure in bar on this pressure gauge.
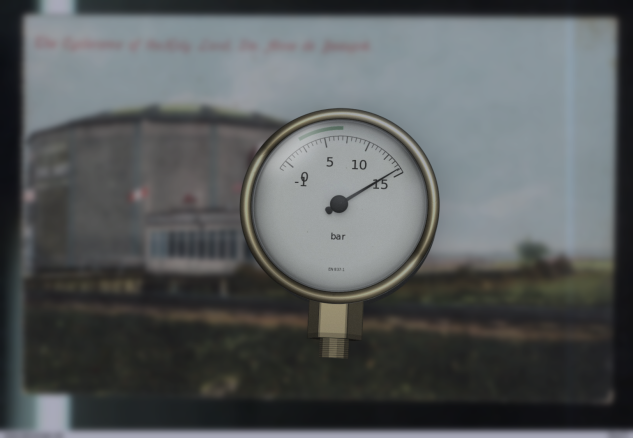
14.5 bar
